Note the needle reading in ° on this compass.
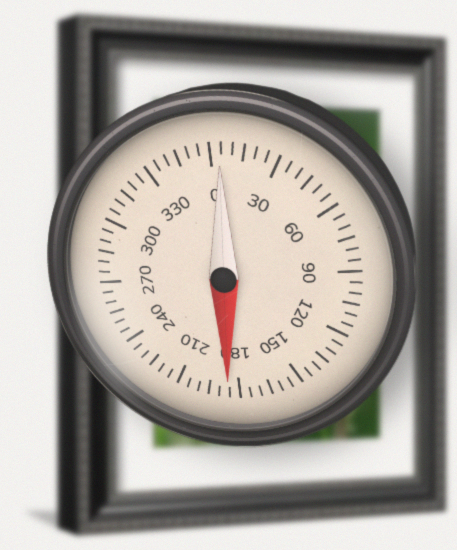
185 °
